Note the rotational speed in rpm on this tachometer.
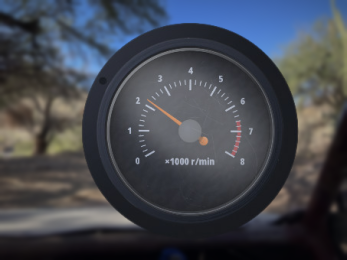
2200 rpm
